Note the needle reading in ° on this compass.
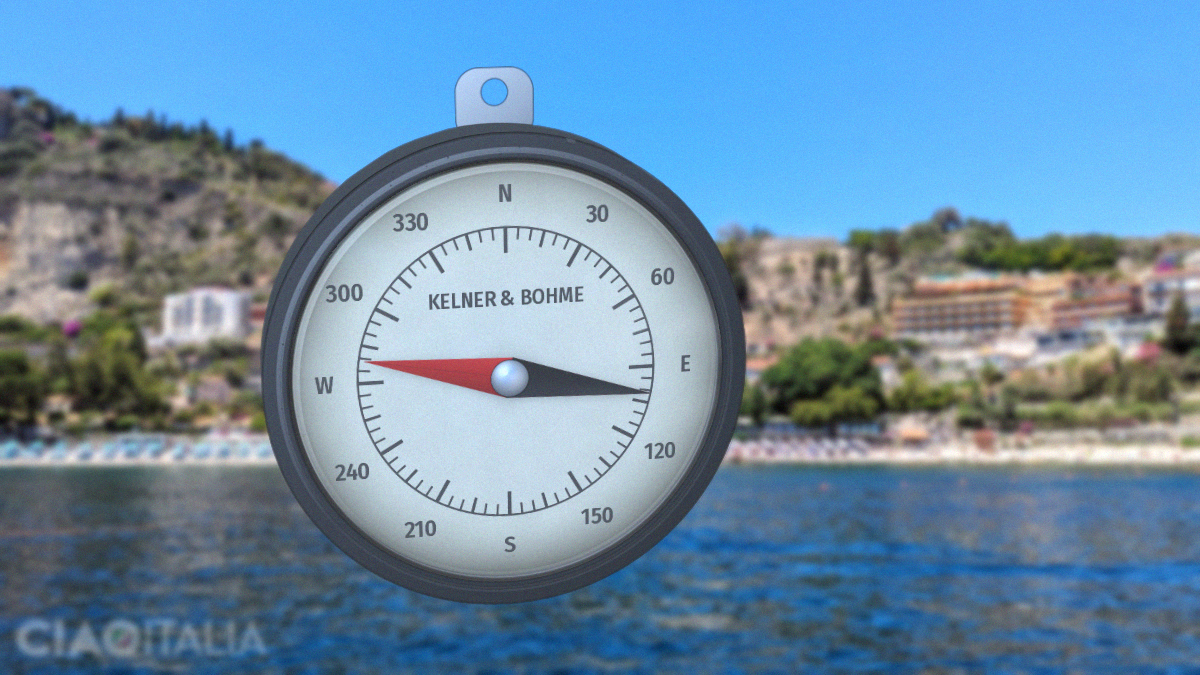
280 °
